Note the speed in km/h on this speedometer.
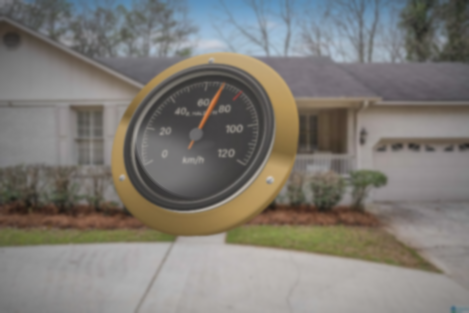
70 km/h
